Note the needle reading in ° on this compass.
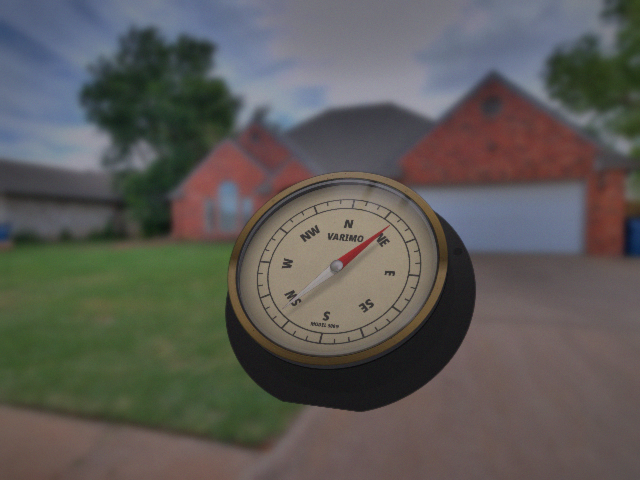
40 °
